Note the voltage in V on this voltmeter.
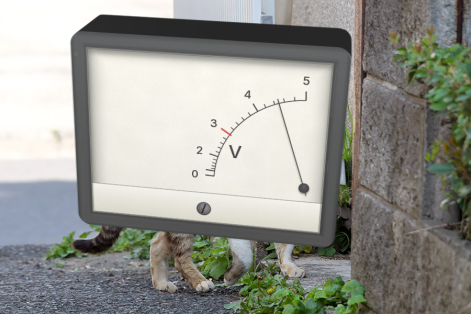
4.5 V
